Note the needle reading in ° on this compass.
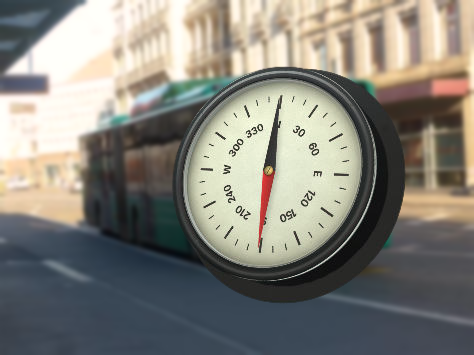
180 °
